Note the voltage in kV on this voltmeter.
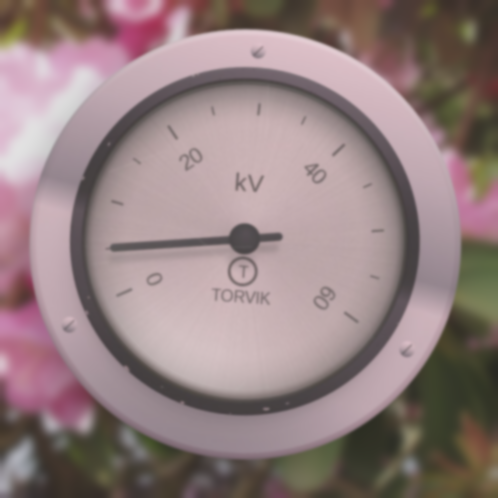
5 kV
